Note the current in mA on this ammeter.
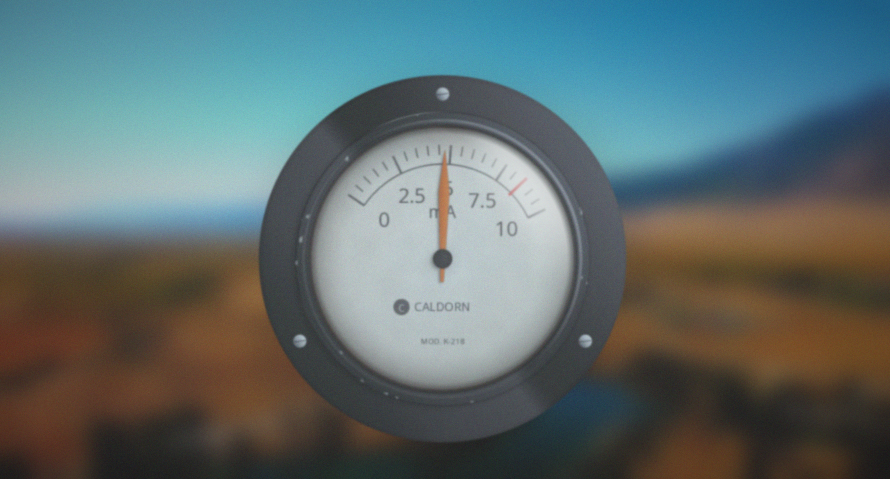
4.75 mA
